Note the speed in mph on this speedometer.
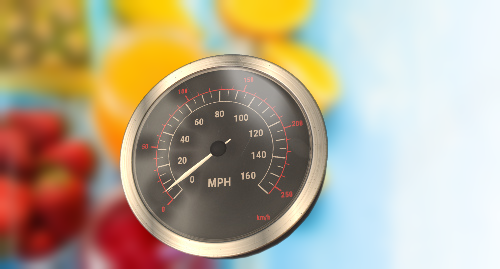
5 mph
